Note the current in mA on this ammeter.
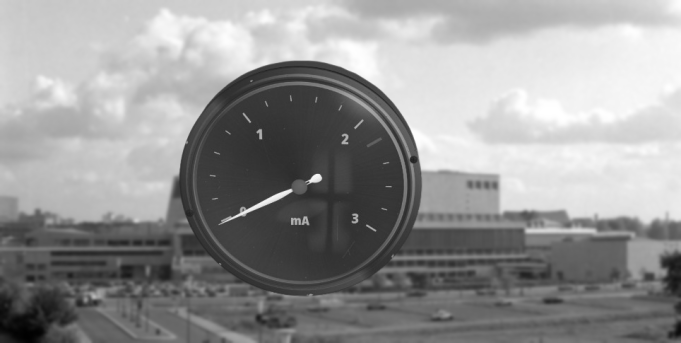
0 mA
